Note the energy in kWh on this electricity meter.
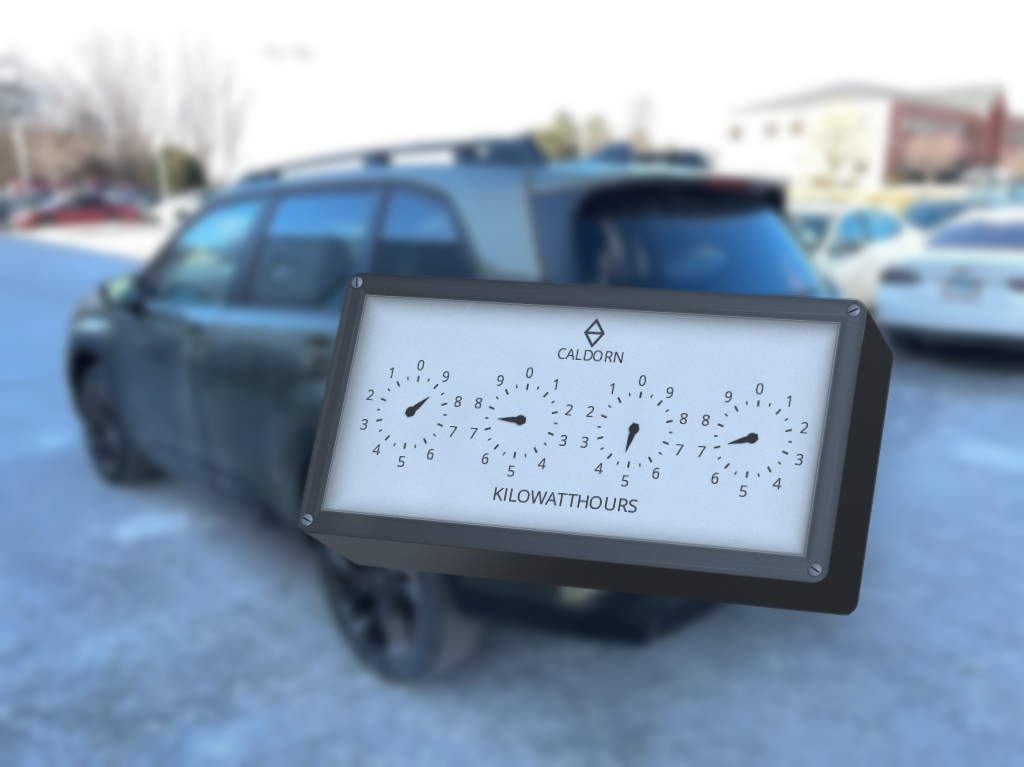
8747 kWh
